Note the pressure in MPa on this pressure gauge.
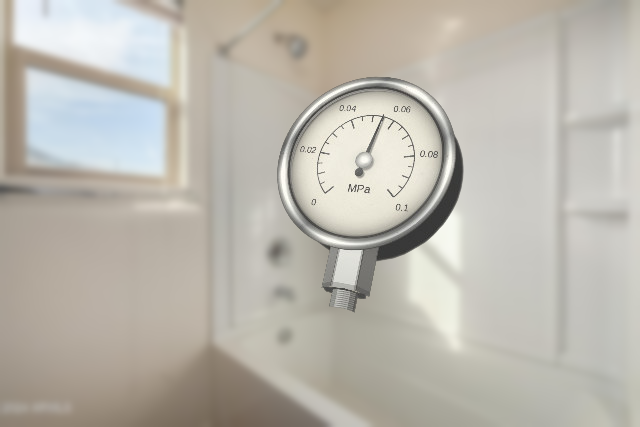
0.055 MPa
